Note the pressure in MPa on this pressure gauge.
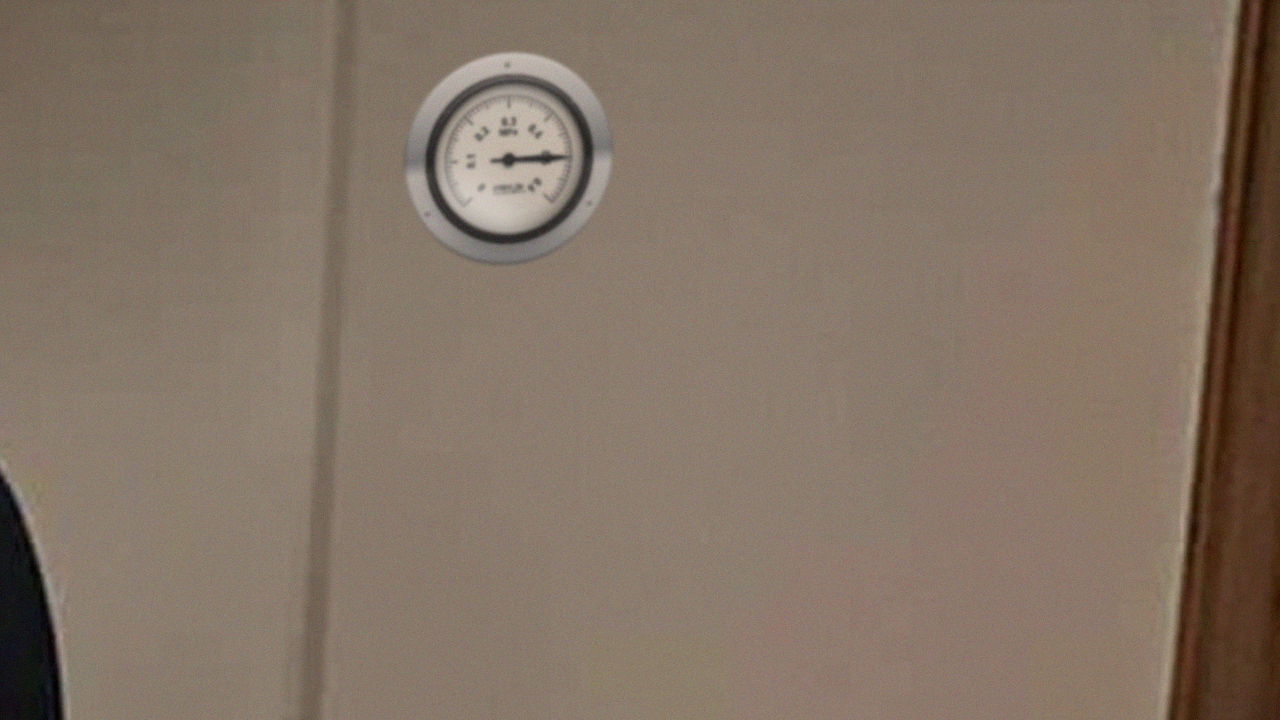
0.5 MPa
